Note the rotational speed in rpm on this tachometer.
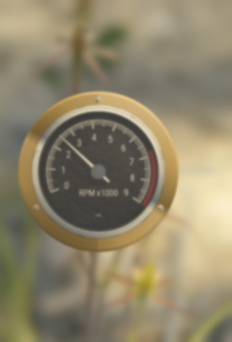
2500 rpm
